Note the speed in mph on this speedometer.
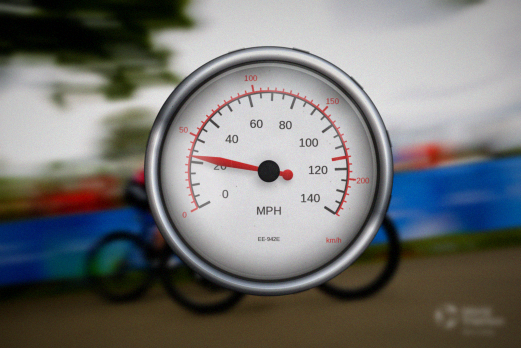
22.5 mph
